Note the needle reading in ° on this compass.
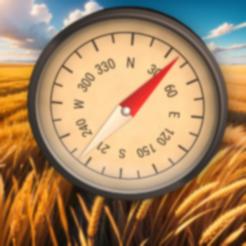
37.5 °
